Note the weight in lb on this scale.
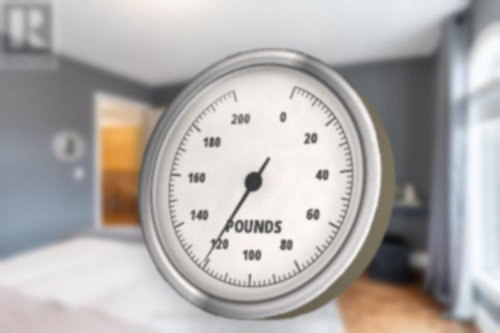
120 lb
